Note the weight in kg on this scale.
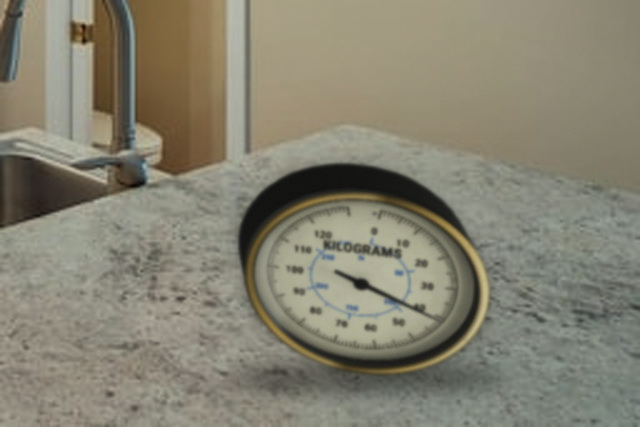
40 kg
